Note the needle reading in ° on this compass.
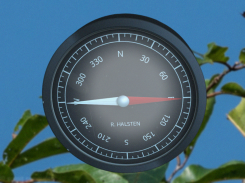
90 °
